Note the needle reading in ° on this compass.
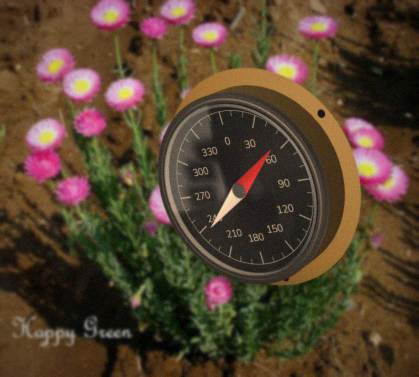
55 °
